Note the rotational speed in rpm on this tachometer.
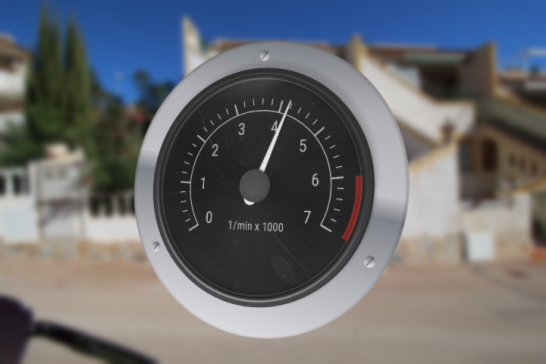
4200 rpm
